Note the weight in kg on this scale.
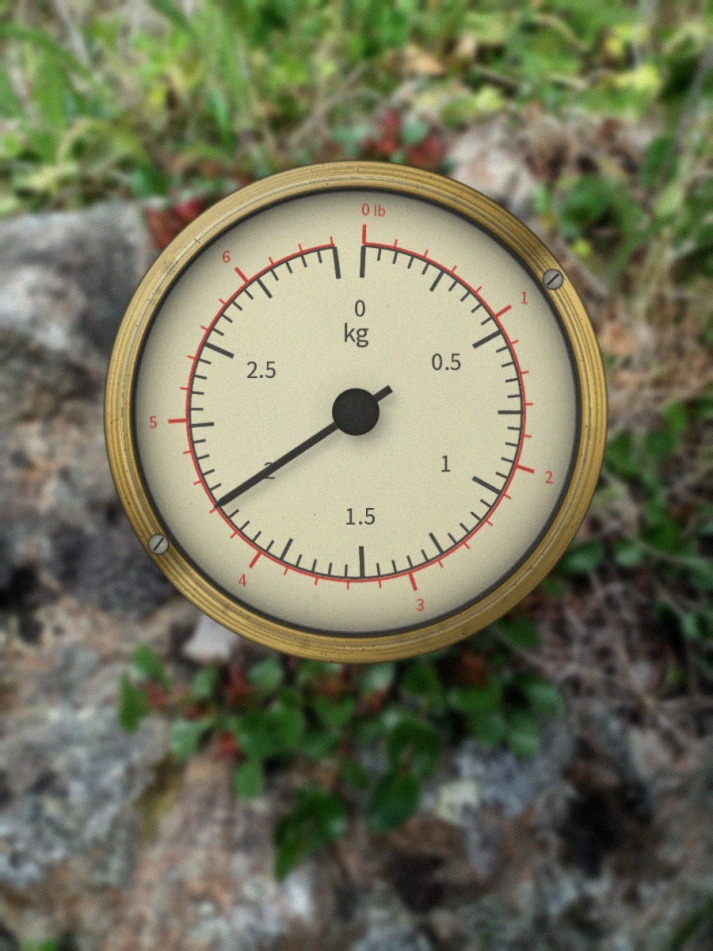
2 kg
